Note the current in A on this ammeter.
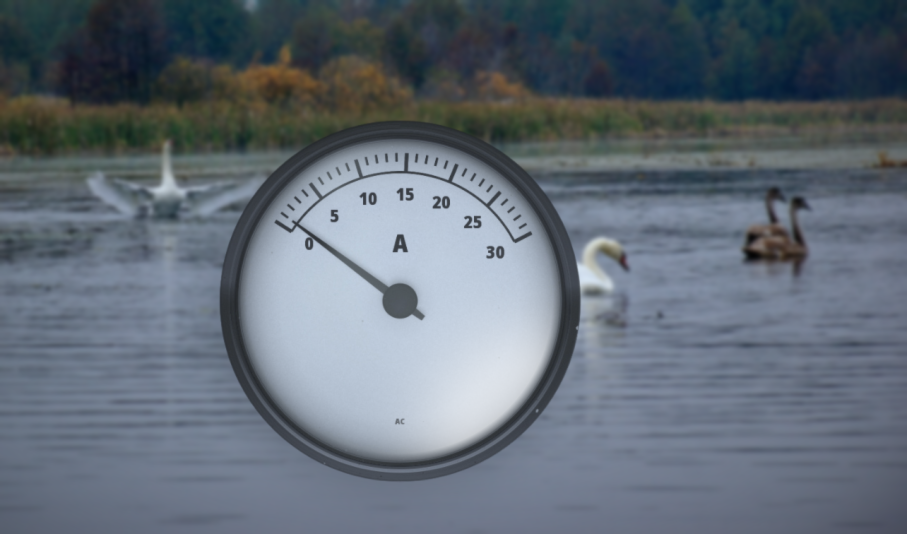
1 A
